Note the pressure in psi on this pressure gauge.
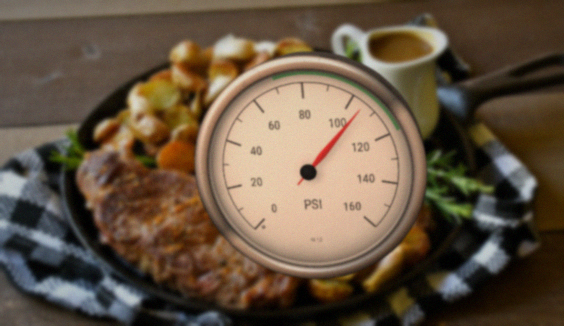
105 psi
